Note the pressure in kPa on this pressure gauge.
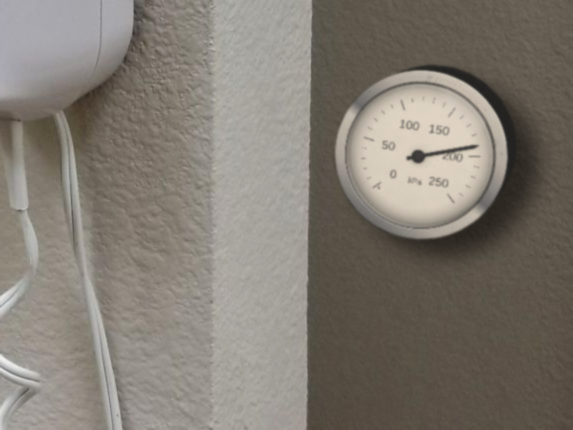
190 kPa
